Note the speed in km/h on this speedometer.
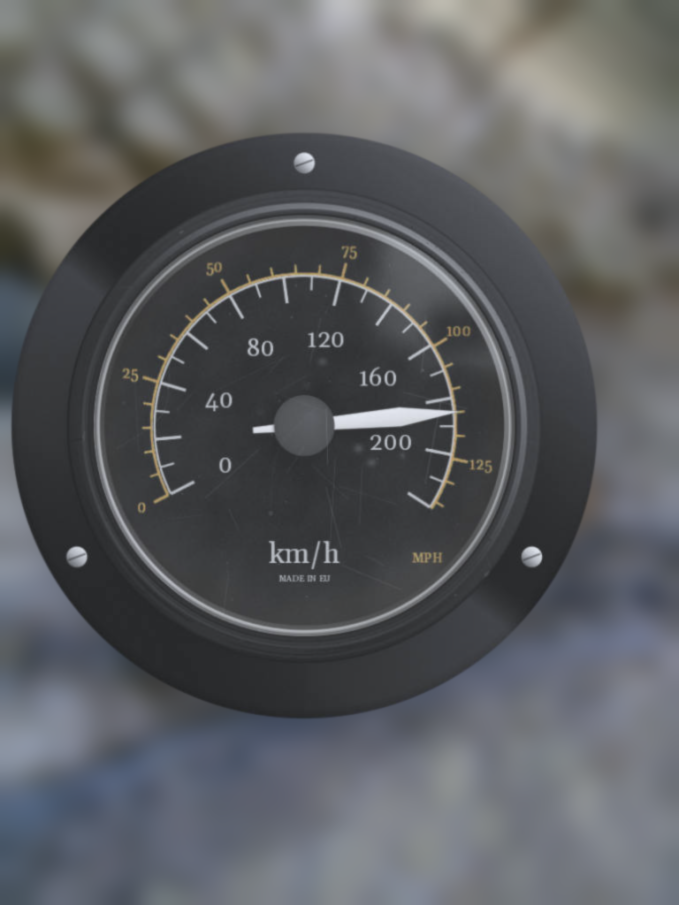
185 km/h
